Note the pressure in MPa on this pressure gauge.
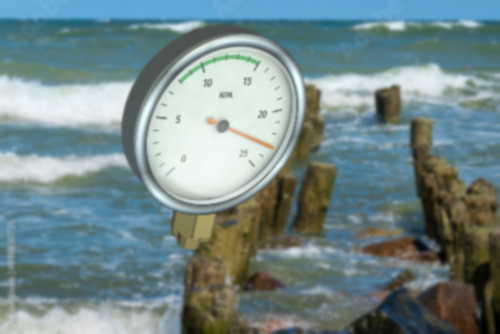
23 MPa
